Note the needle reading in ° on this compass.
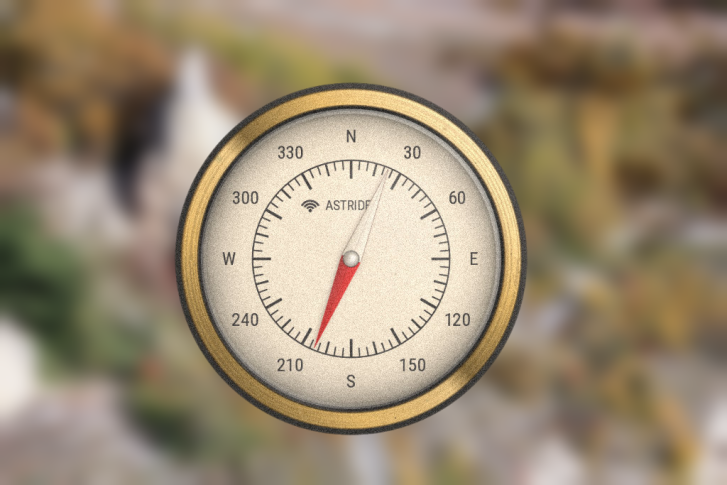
202.5 °
